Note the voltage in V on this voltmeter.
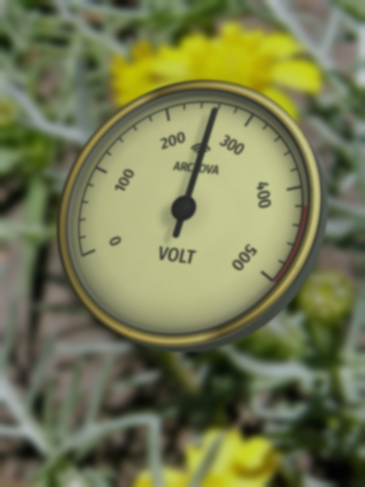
260 V
